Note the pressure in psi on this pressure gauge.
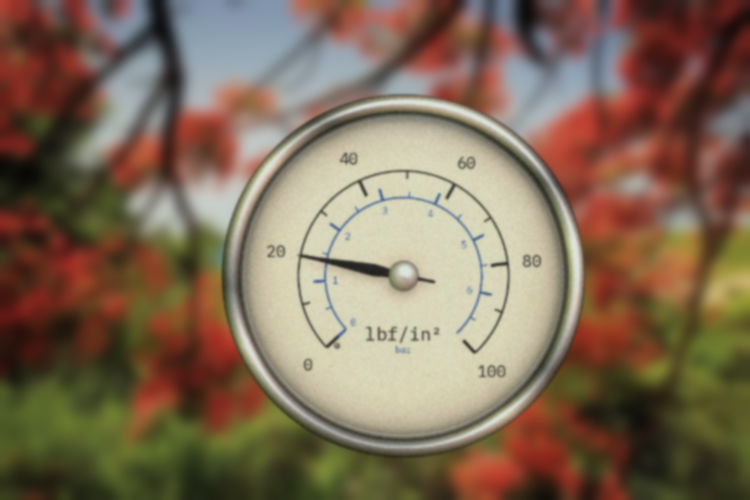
20 psi
